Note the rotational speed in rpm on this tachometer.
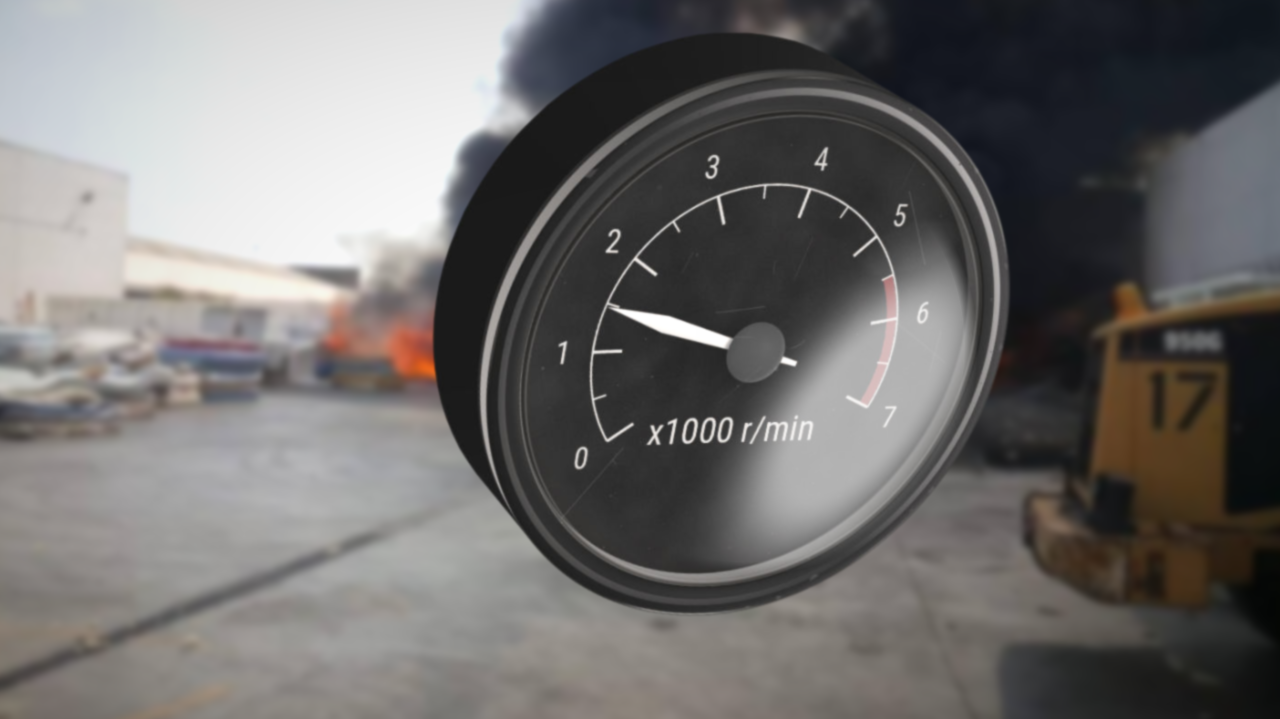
1500 rpm
